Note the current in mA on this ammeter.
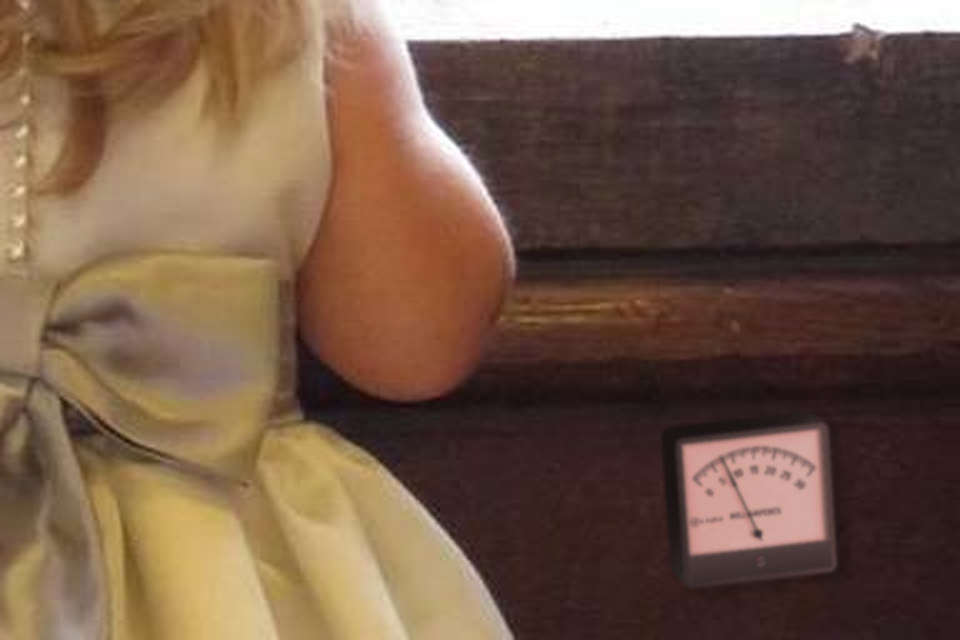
7.5 mA
